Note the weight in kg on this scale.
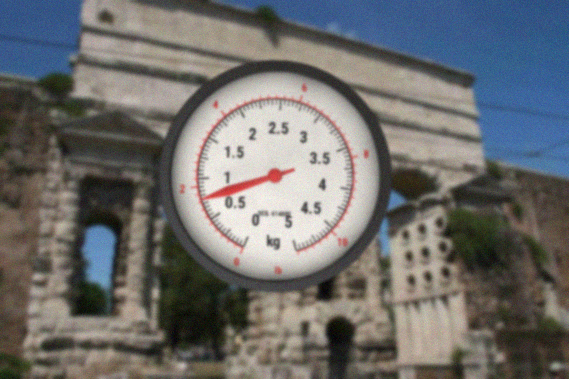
0.75 kg
